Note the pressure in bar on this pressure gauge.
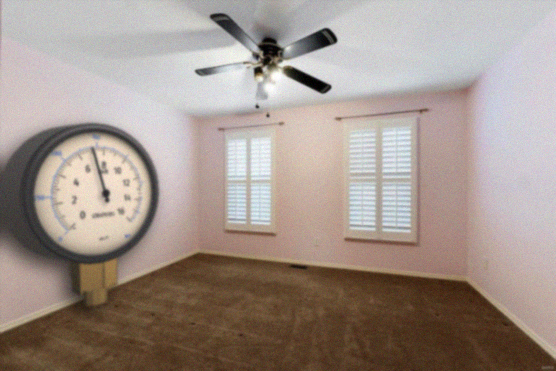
7 bar
